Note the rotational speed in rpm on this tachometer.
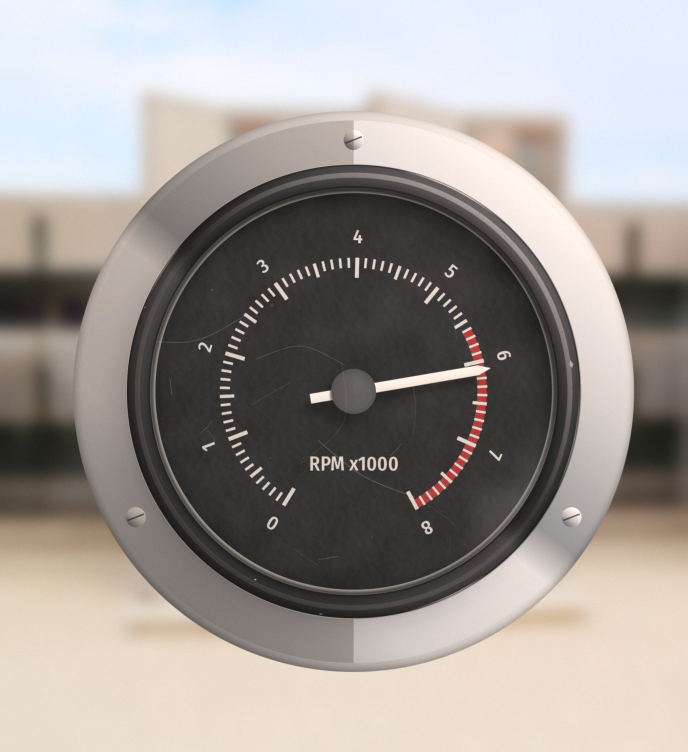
6100 rpm
